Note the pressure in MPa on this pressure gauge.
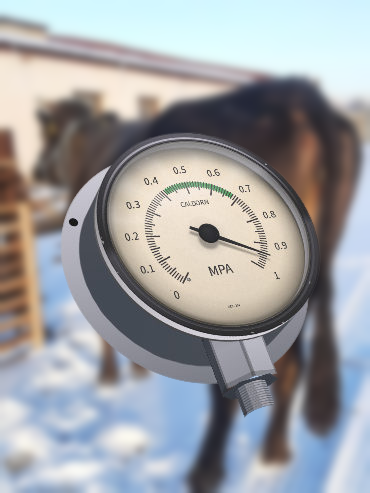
0.95 MPa
